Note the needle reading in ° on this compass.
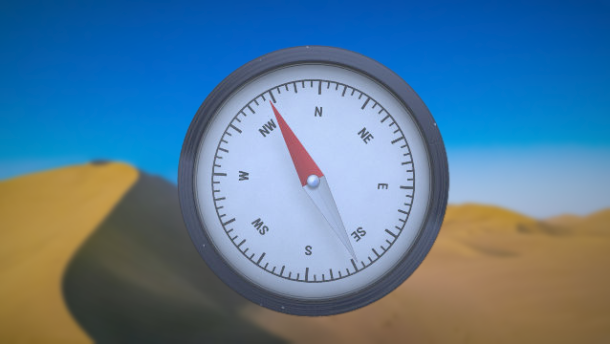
327.5 °
